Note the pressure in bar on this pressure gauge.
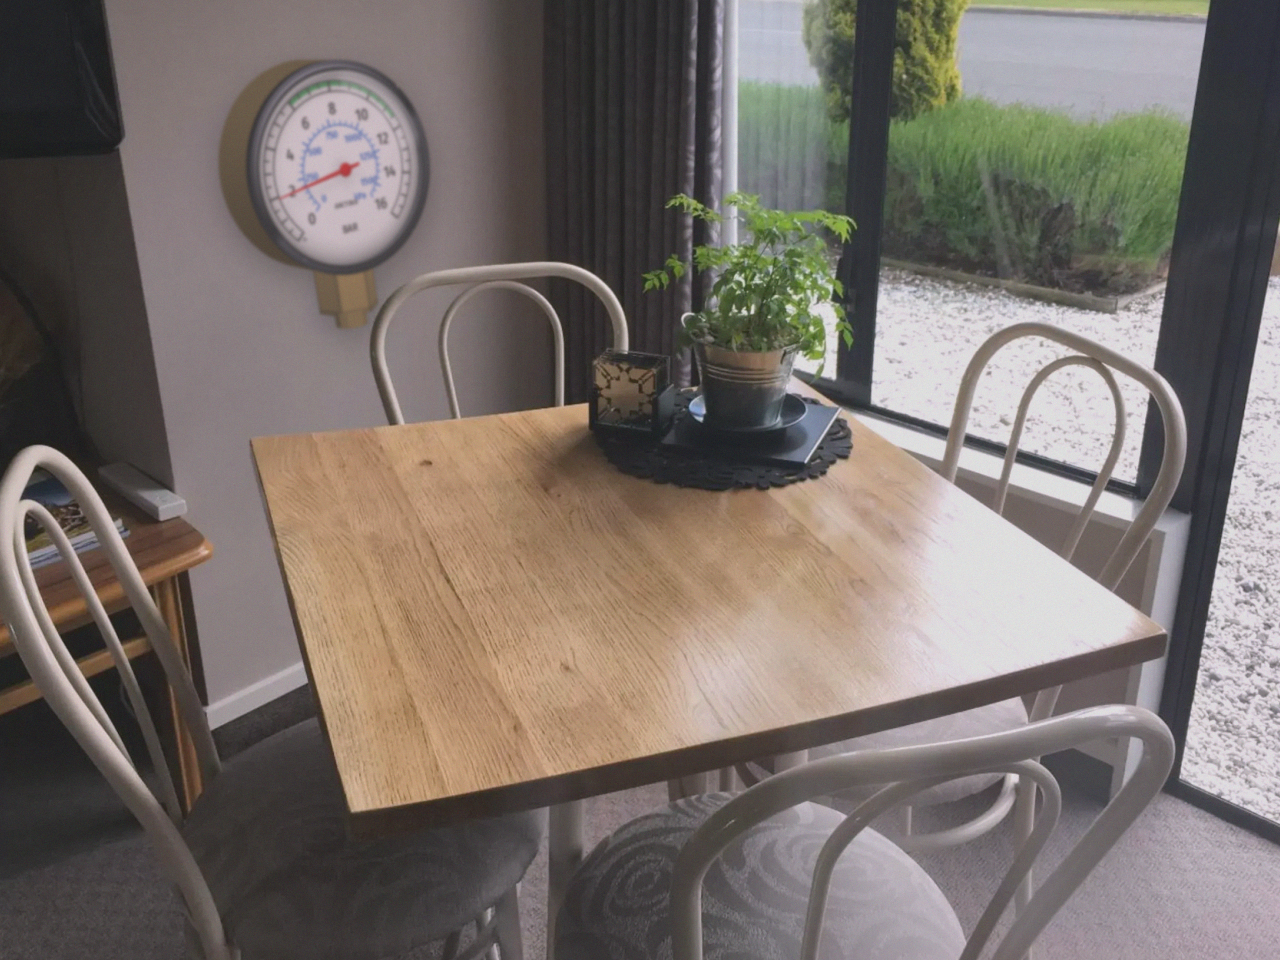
2 bar
